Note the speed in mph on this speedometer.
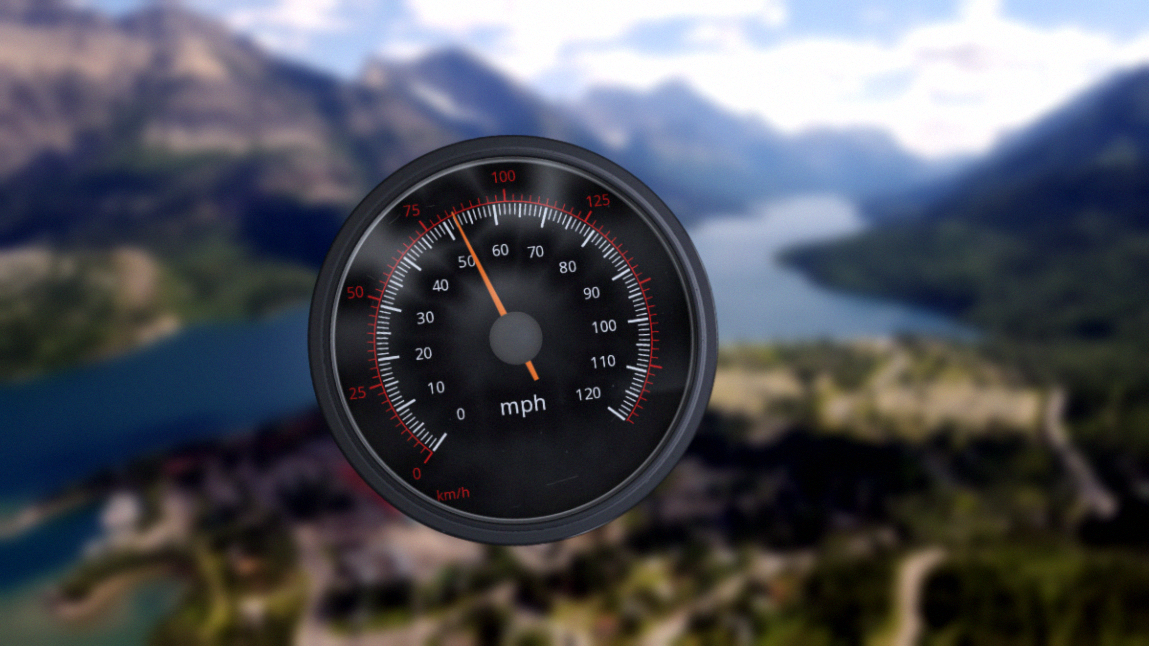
52 mph
